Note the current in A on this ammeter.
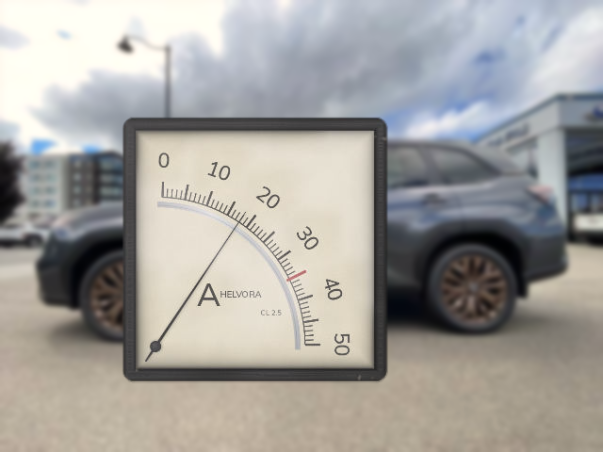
18 A
